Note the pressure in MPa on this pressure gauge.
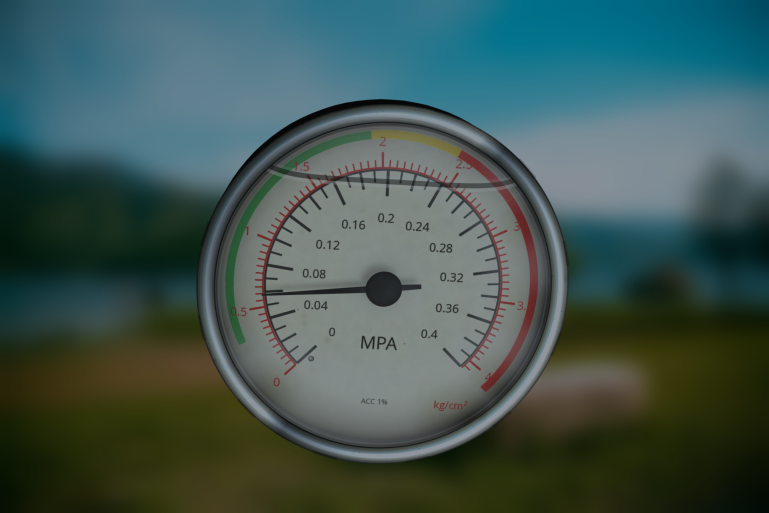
0.06 MPa
